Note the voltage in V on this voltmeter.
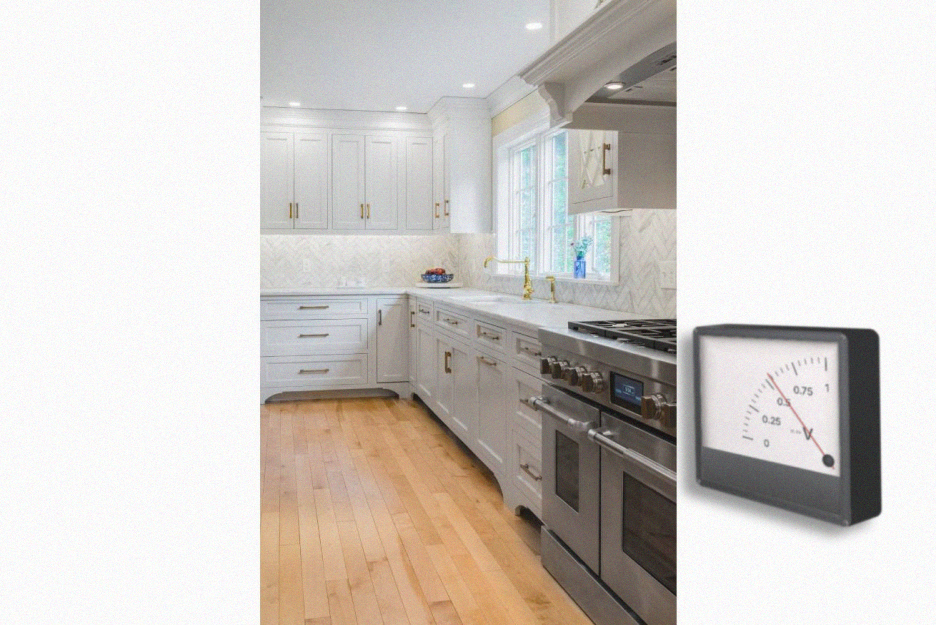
0.55 V
